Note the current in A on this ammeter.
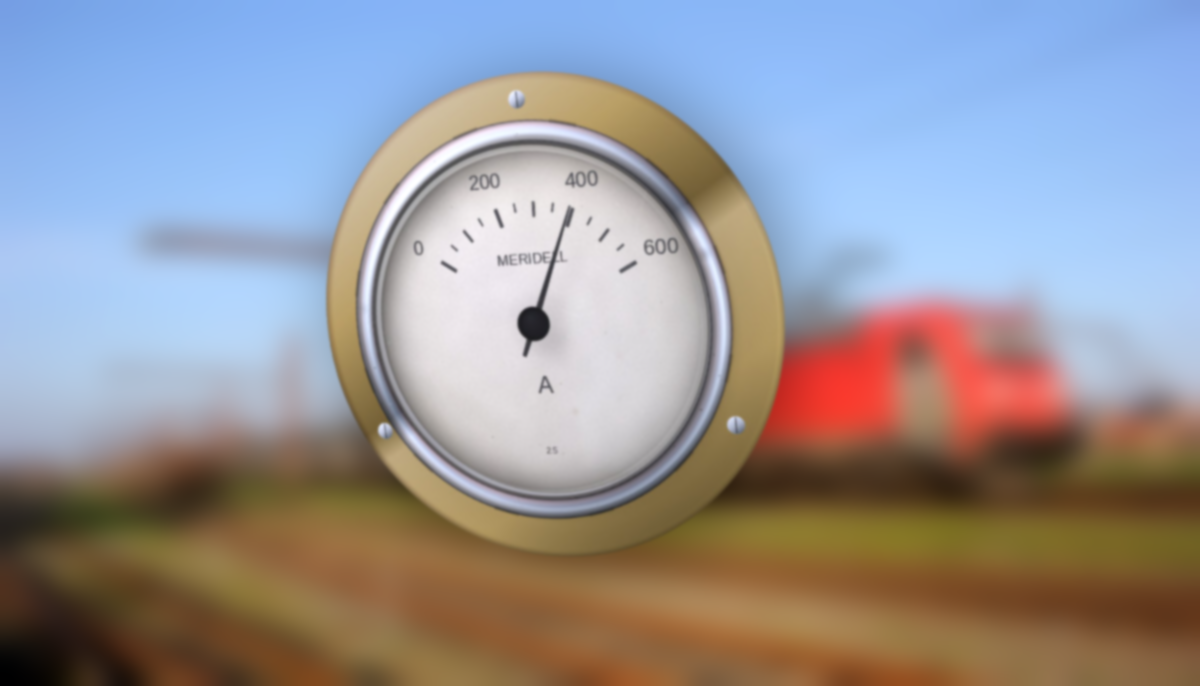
400 A
